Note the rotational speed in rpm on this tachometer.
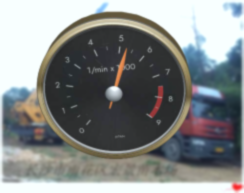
5250 rpm
